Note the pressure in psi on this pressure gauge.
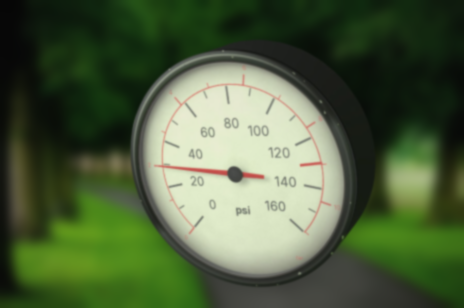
30 psi
